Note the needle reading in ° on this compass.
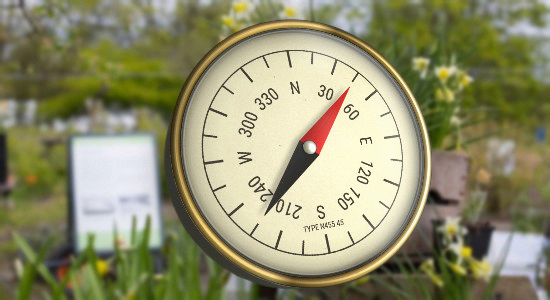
45 °
